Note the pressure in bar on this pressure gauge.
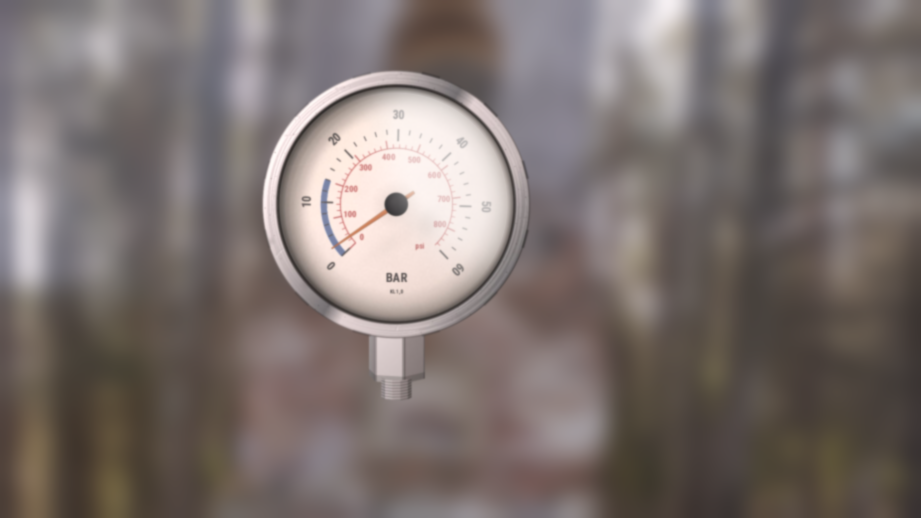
2 bar
